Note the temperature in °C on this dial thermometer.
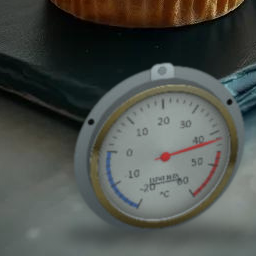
42 °C
